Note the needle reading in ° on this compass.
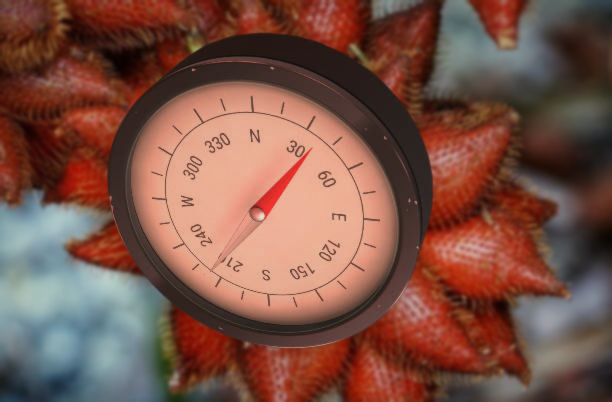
37.5 °
